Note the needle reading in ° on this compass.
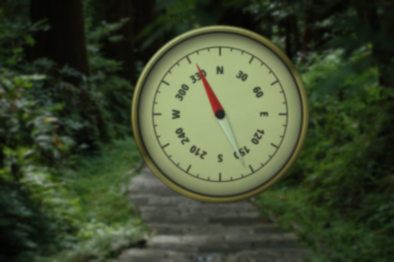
335 °
